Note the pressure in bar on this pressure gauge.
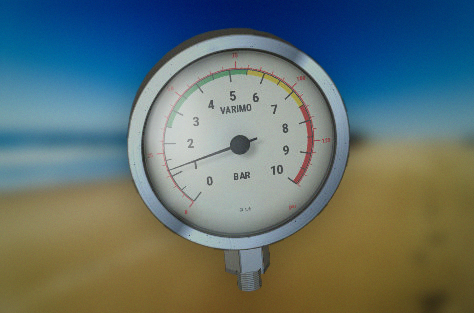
1.25 bar
